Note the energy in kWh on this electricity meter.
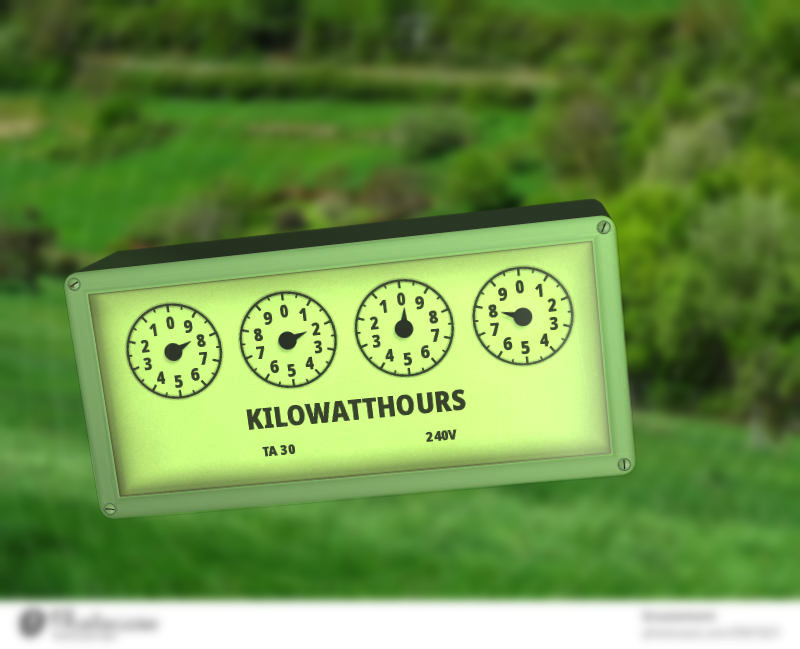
8198 kWh
